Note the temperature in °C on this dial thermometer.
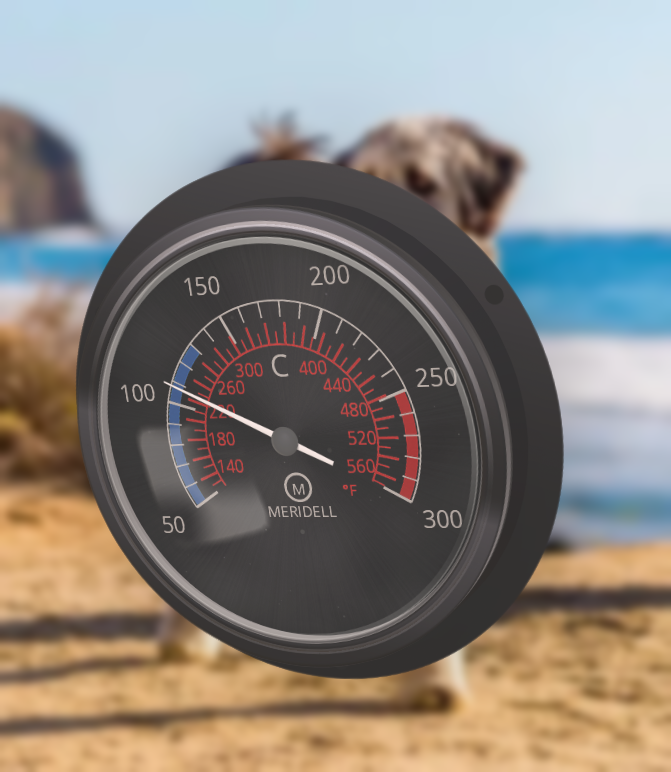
110 °C
